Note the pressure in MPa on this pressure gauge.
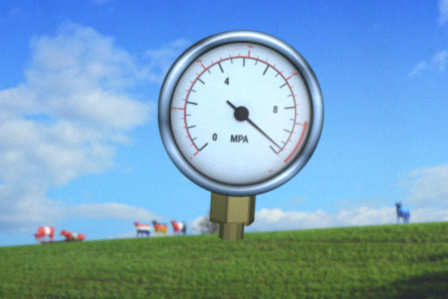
9.75 MPa
